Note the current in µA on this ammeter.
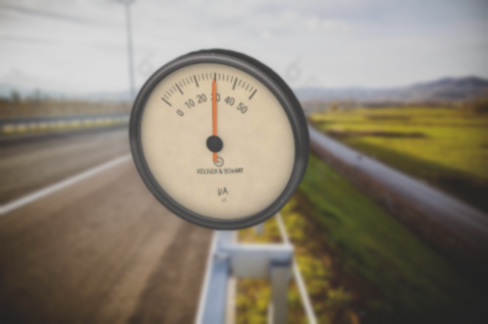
30 µA
